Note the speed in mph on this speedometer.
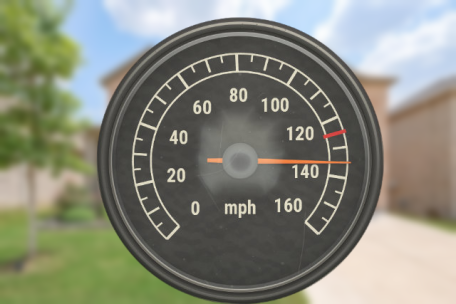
135 mph
